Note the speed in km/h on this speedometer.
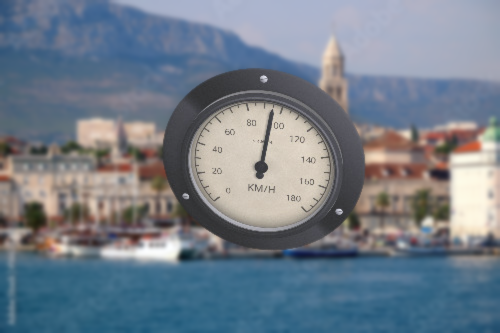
95 km/h
